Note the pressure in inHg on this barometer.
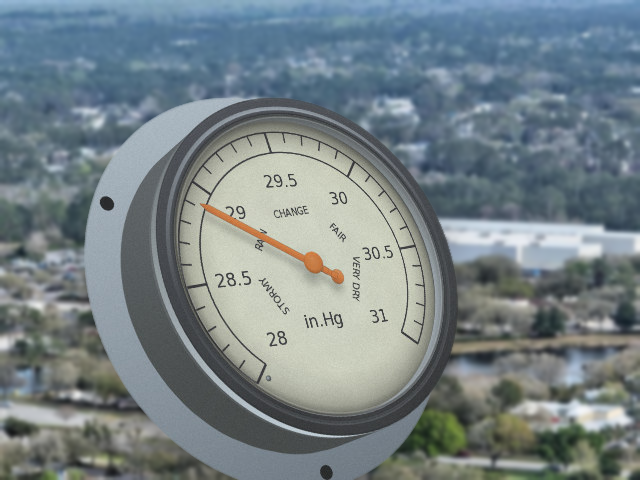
28.9 inHg
